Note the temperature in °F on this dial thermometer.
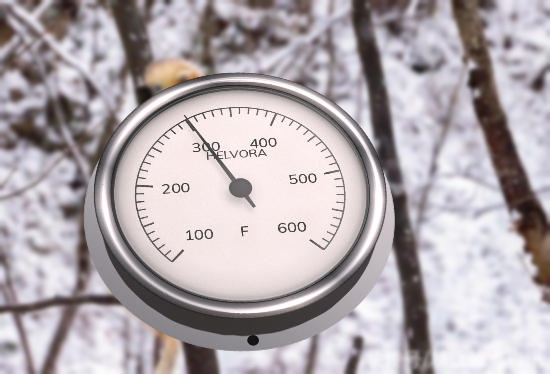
300 °F
